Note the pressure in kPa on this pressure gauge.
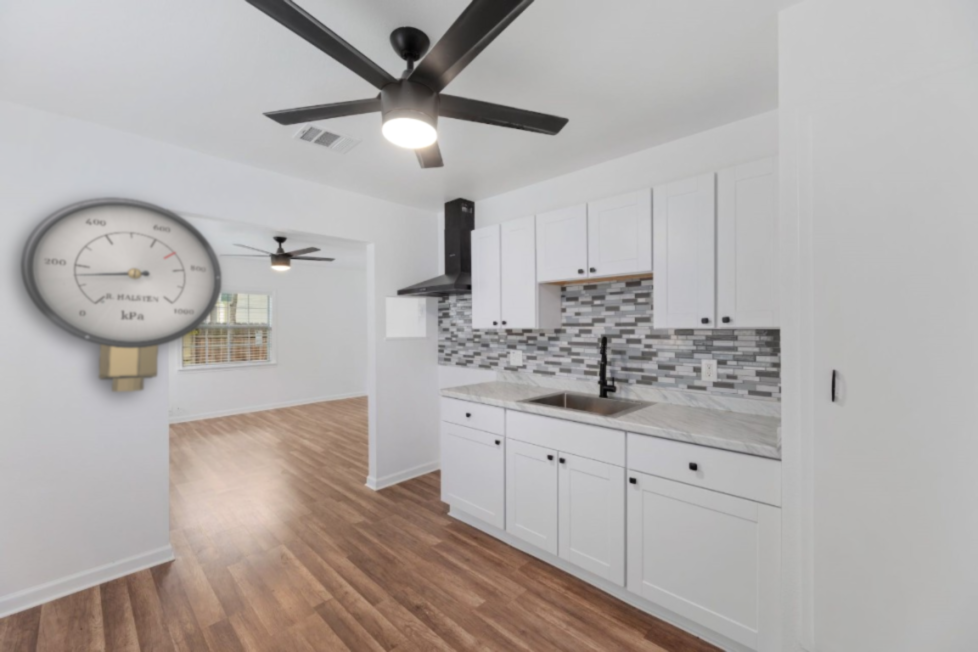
150 kPa
